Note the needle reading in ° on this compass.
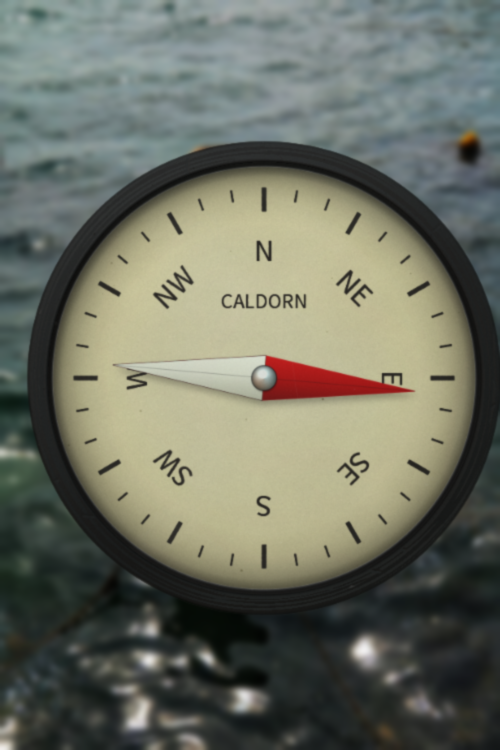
95 °
